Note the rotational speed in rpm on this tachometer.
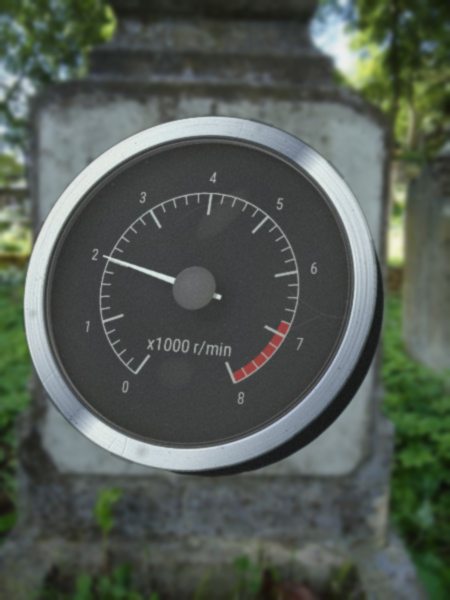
2000 rpm
